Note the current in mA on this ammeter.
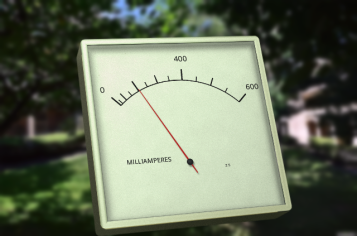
200 mA
